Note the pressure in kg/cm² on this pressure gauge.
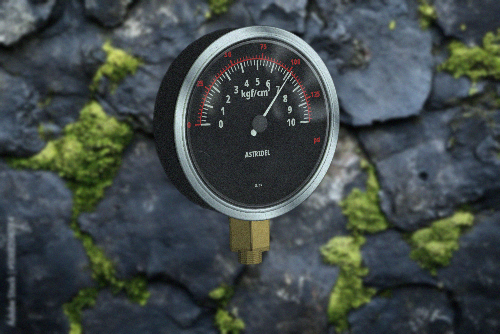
7 kg/cm²
